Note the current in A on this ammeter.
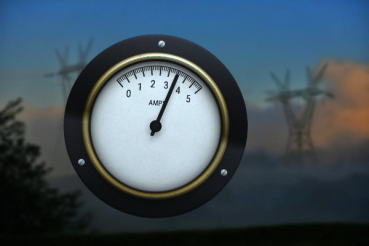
3.5 A
